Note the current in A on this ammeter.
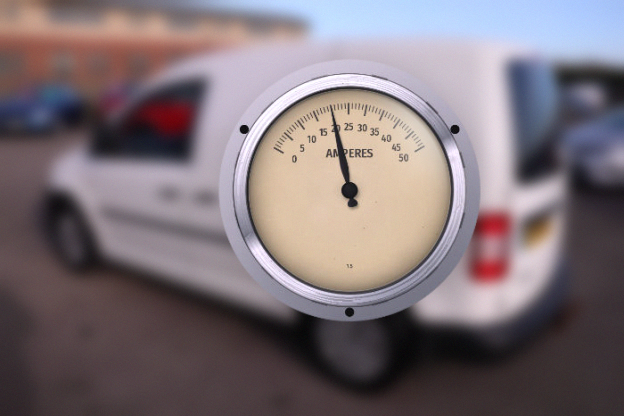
20 A
